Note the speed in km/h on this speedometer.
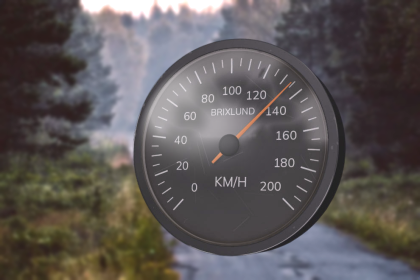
135 km/h
